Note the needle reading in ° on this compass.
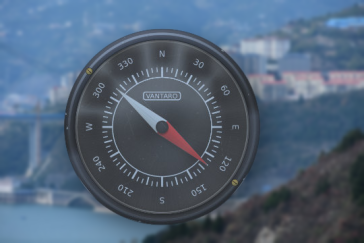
130 °
